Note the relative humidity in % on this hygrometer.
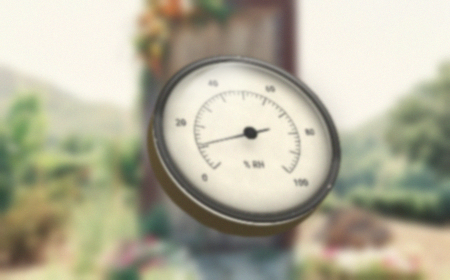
10 %
